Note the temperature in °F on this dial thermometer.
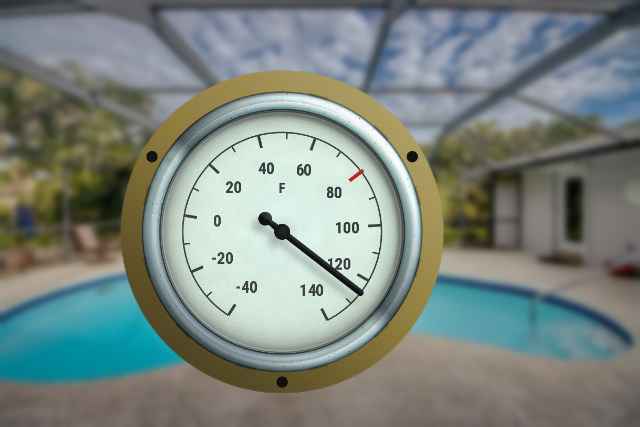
125 °F
